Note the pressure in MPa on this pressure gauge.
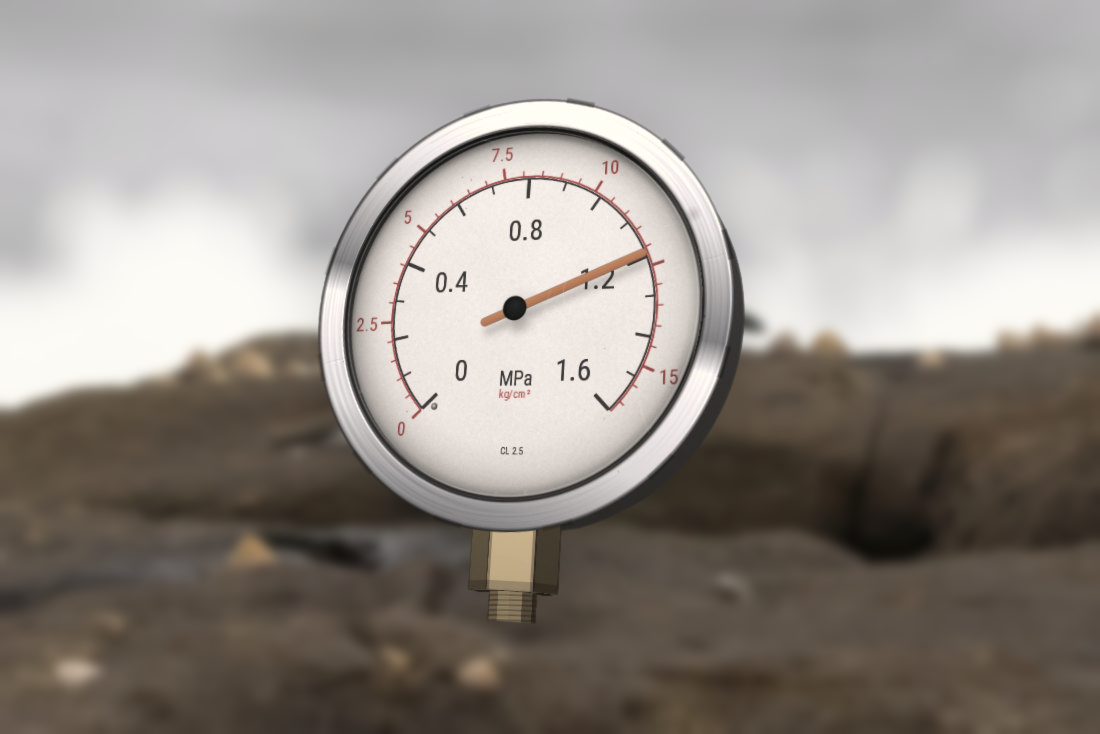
1.2 MPa
